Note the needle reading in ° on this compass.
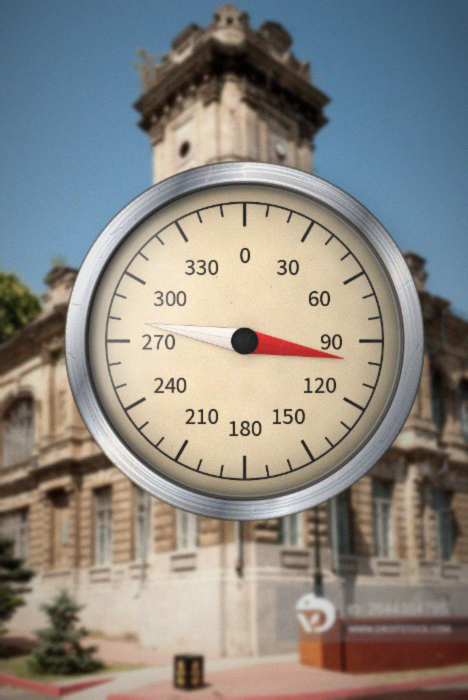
100 °
